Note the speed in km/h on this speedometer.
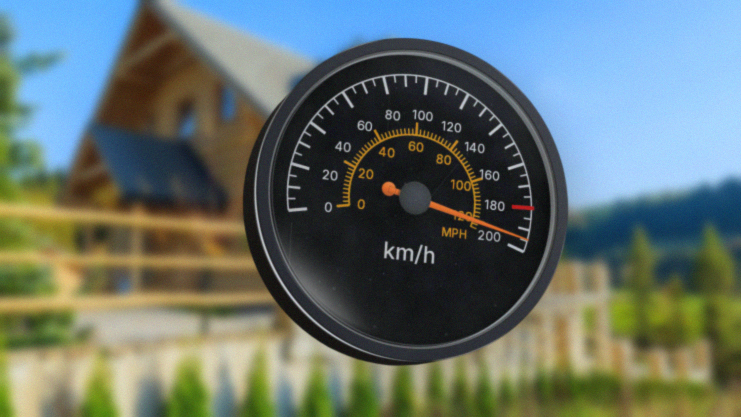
195 km/h
